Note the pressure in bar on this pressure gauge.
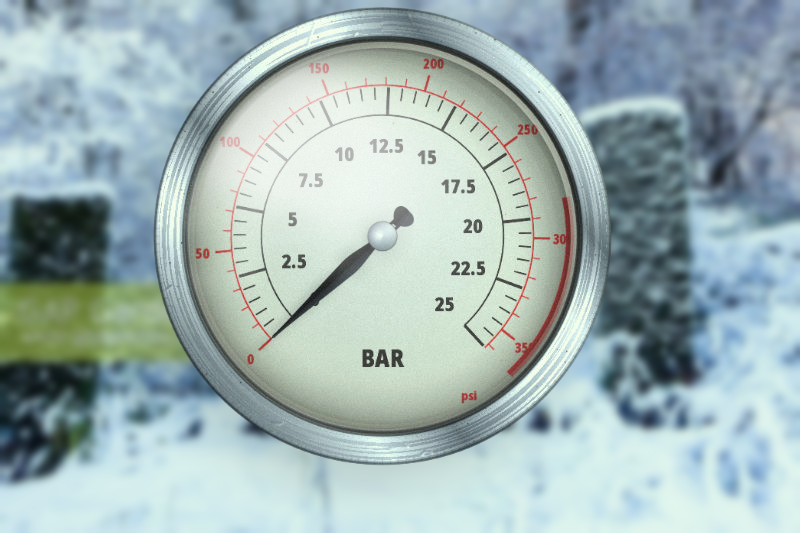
0 bar
